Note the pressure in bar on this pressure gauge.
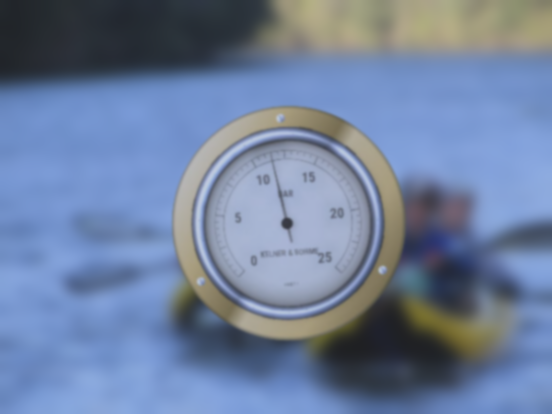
11.5 bar
